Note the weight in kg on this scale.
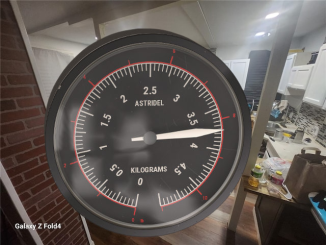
3.75 kg
